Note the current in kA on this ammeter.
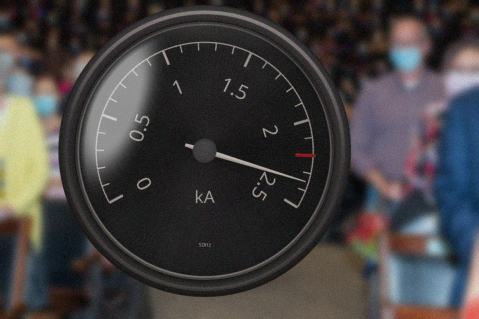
2.35 kA
